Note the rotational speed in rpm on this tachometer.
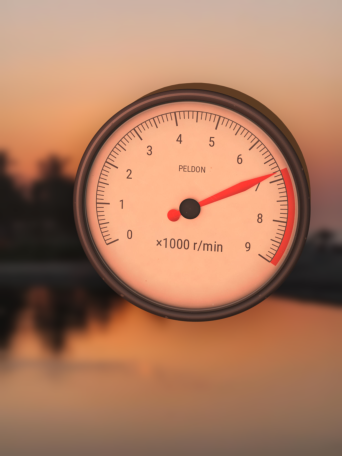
6800 rpm
